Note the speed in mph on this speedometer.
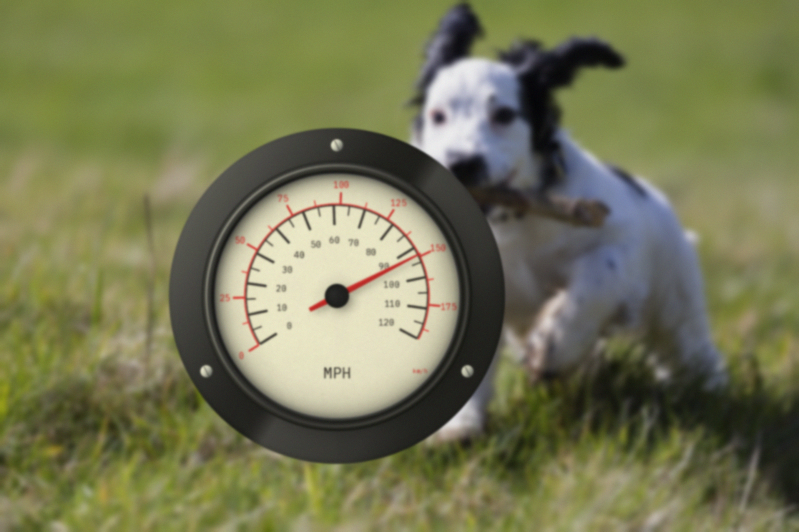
92.5 mph
